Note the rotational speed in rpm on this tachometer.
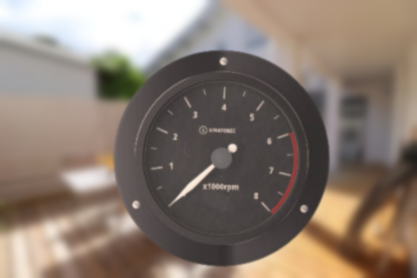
0 rpm
